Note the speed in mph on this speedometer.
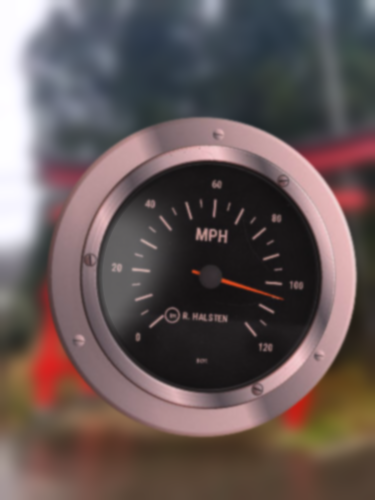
105 mph
